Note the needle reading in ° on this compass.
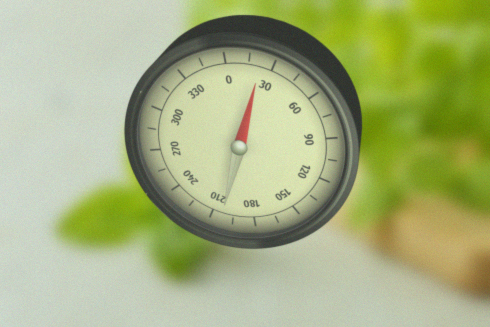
22.5 °
